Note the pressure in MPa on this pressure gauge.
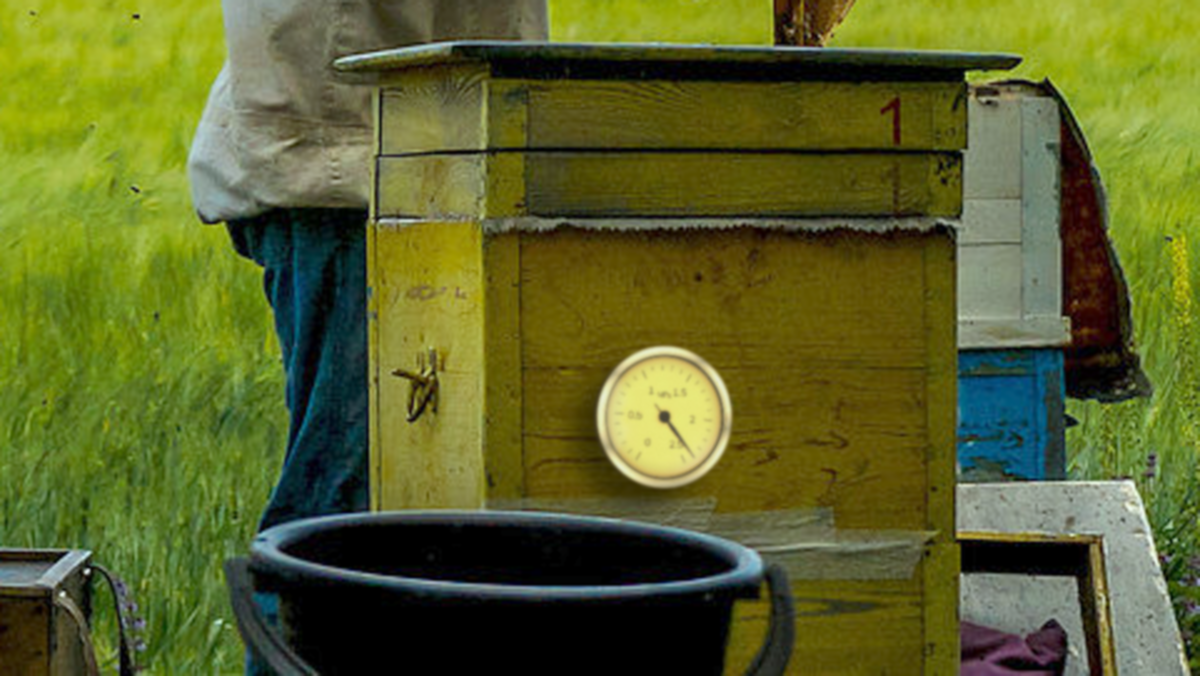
2.4 MPa
